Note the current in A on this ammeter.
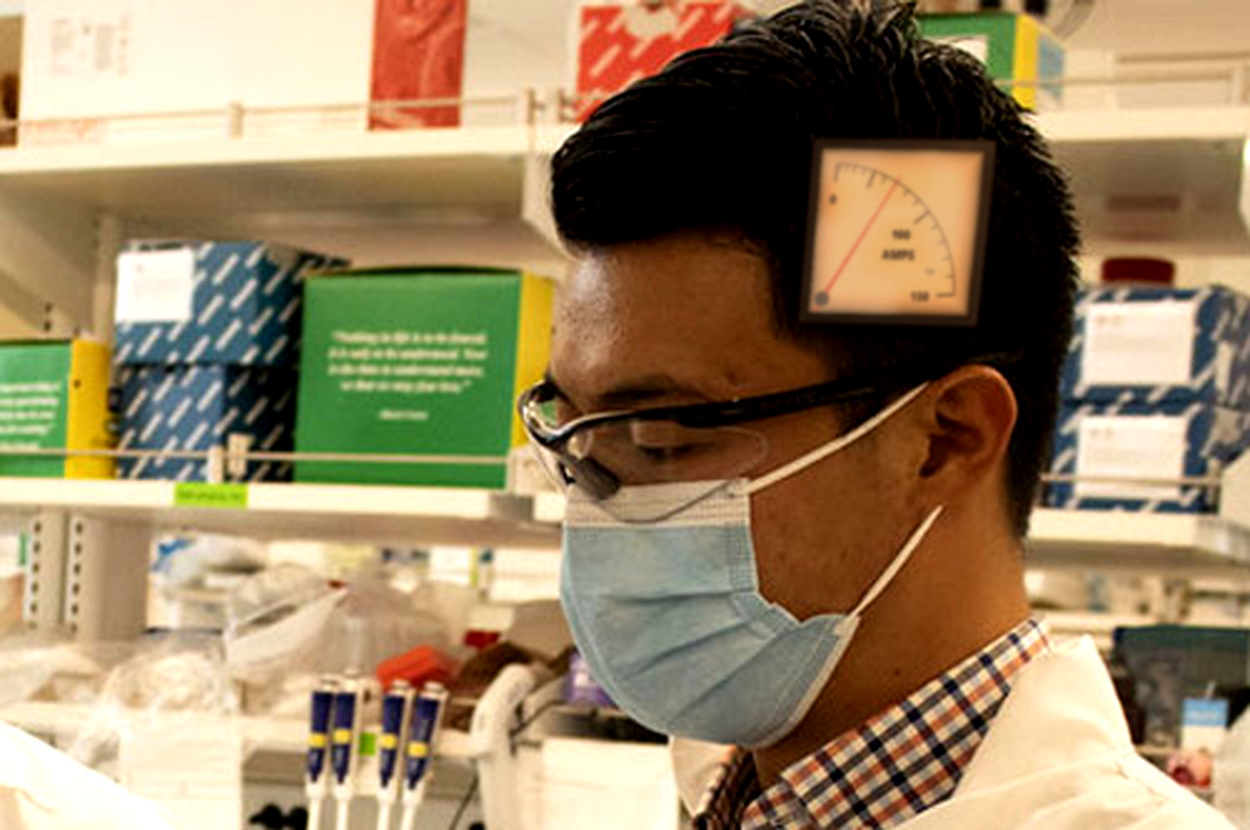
70 A
